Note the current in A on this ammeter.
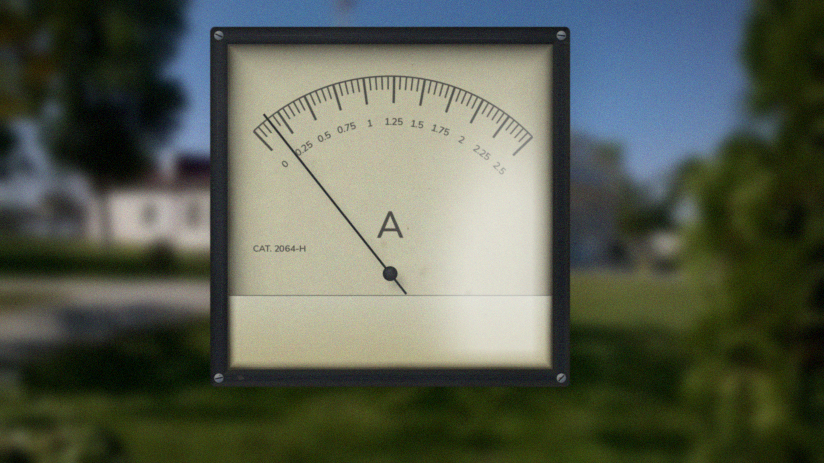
0.15 A
